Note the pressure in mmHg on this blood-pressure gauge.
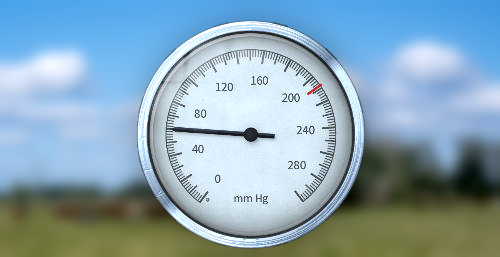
60 mmHg
